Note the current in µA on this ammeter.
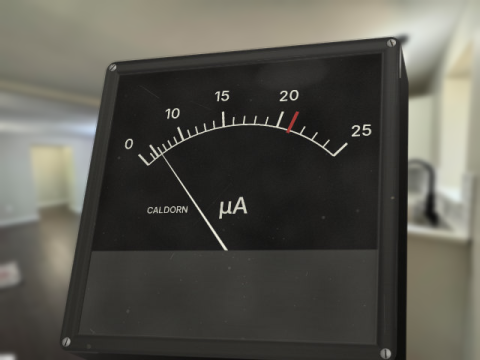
6 µA
